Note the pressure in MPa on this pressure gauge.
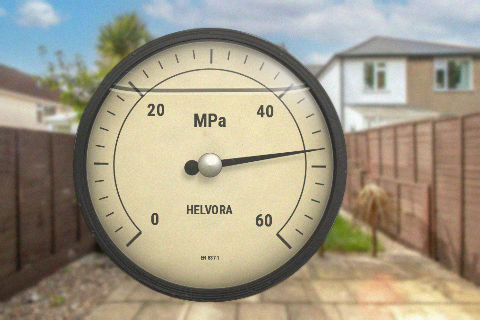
48 MPa
